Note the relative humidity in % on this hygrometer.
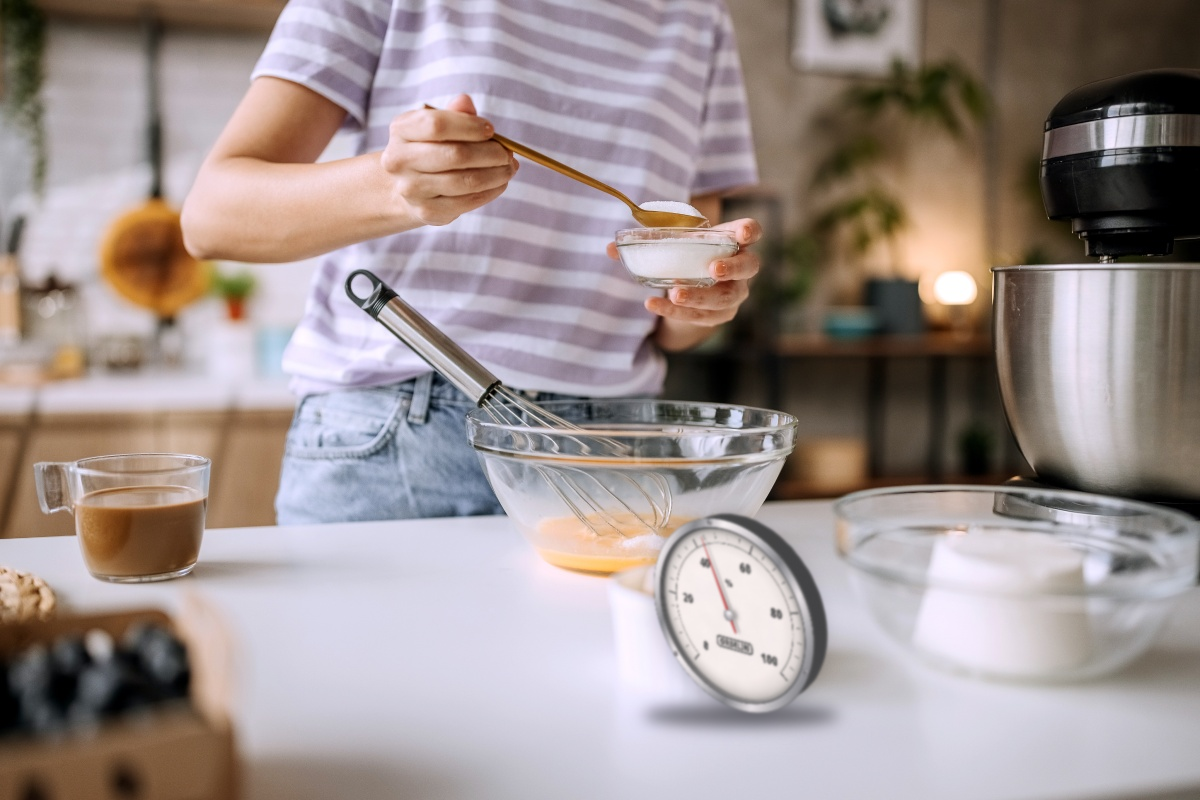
44 %
